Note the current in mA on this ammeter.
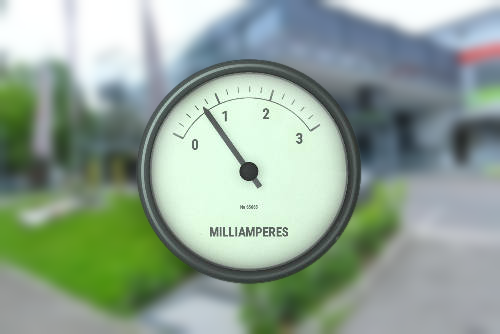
0.7 mA
